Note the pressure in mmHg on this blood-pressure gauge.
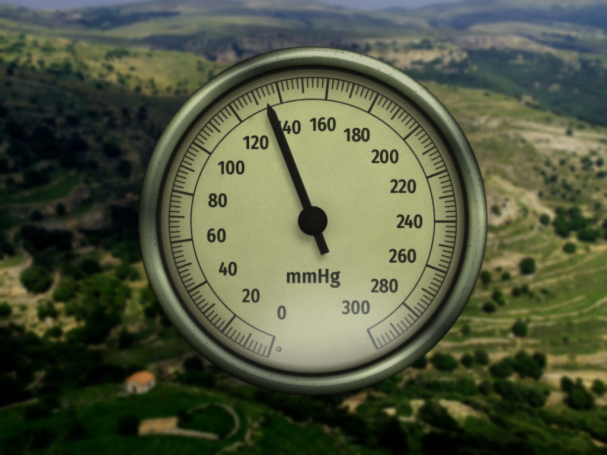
134 mmHg
